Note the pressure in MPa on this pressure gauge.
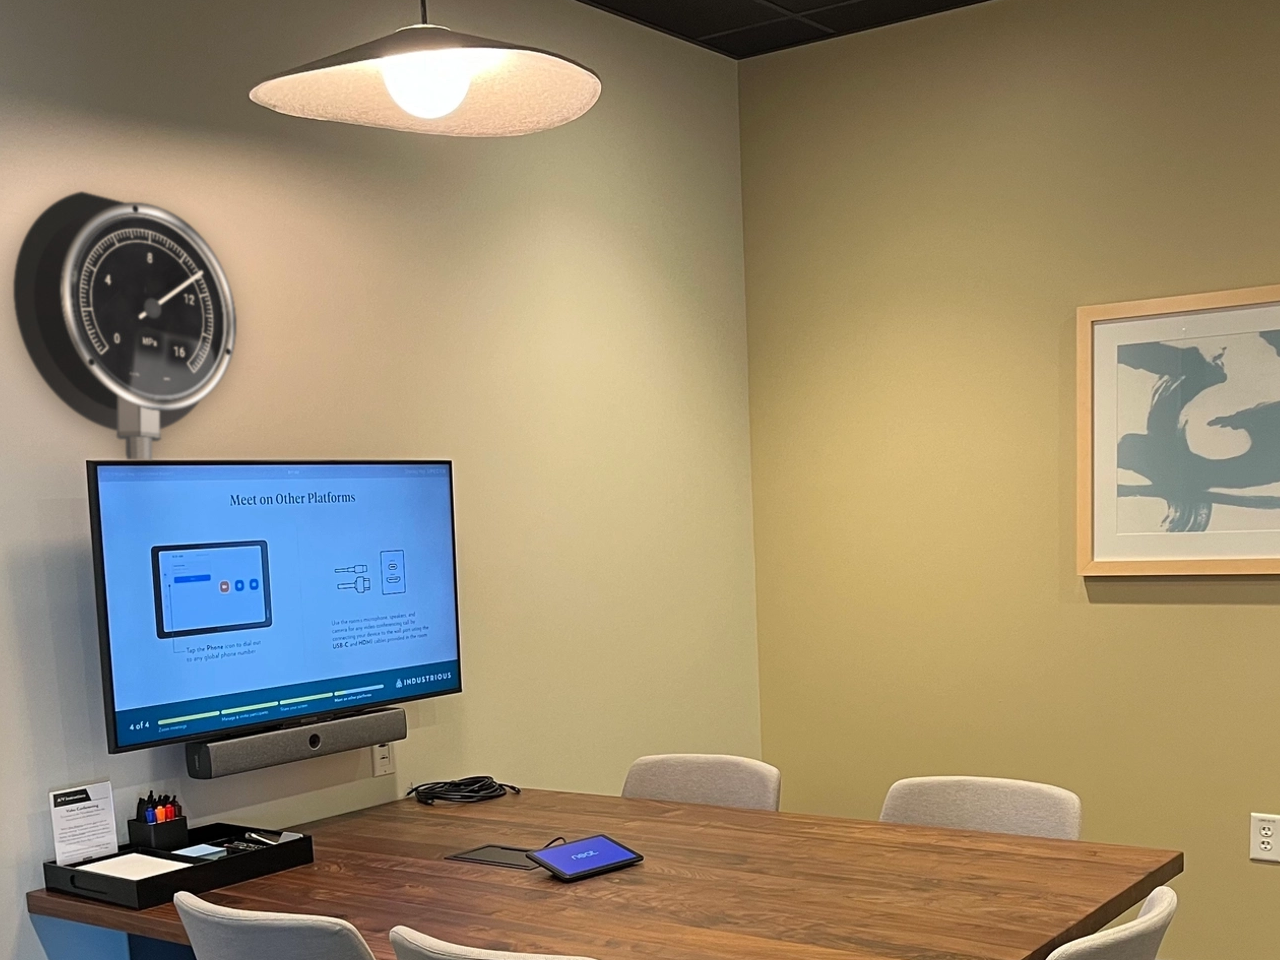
11 MPa
